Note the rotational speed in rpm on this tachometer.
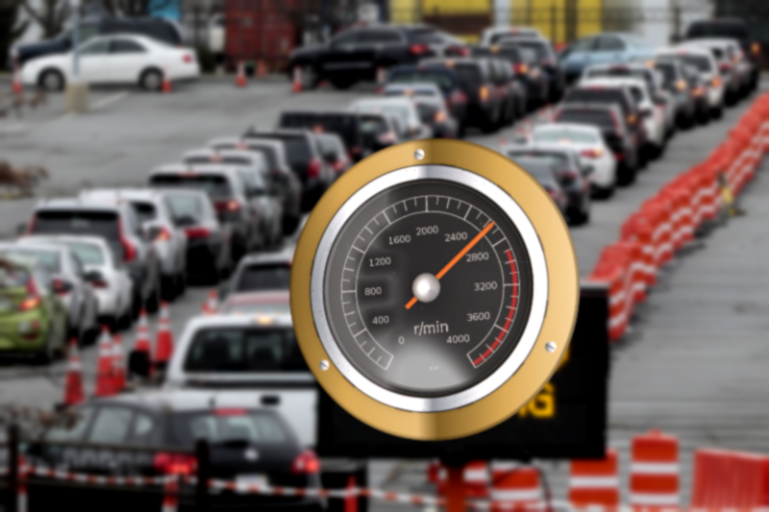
2650 rpm
